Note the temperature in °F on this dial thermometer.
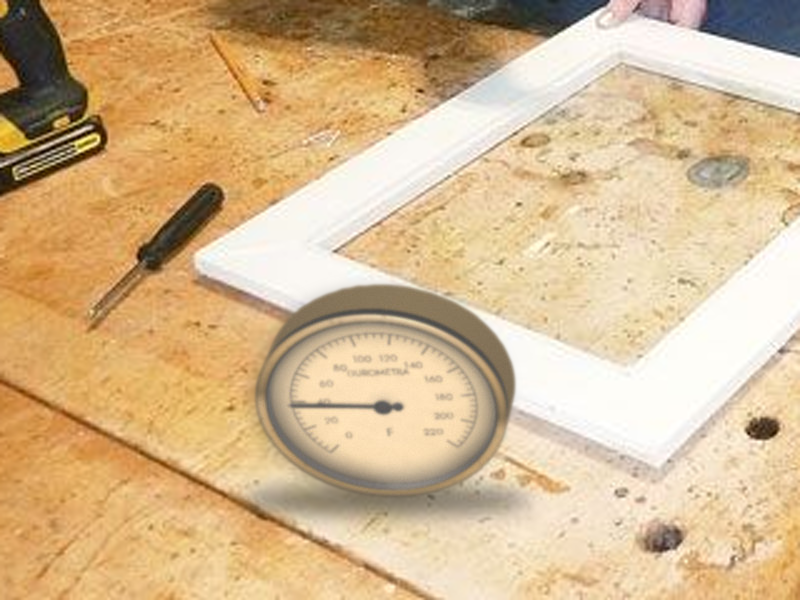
40 °F
